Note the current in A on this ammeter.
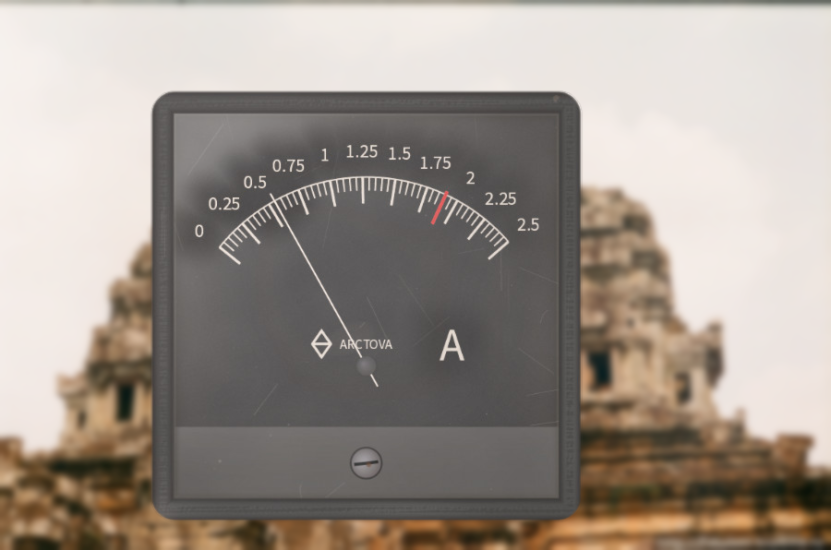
0.55 A
